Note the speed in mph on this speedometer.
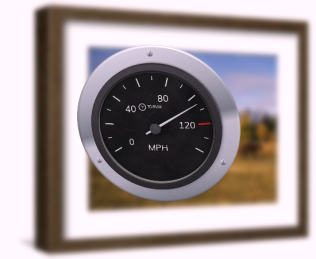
105 mph
